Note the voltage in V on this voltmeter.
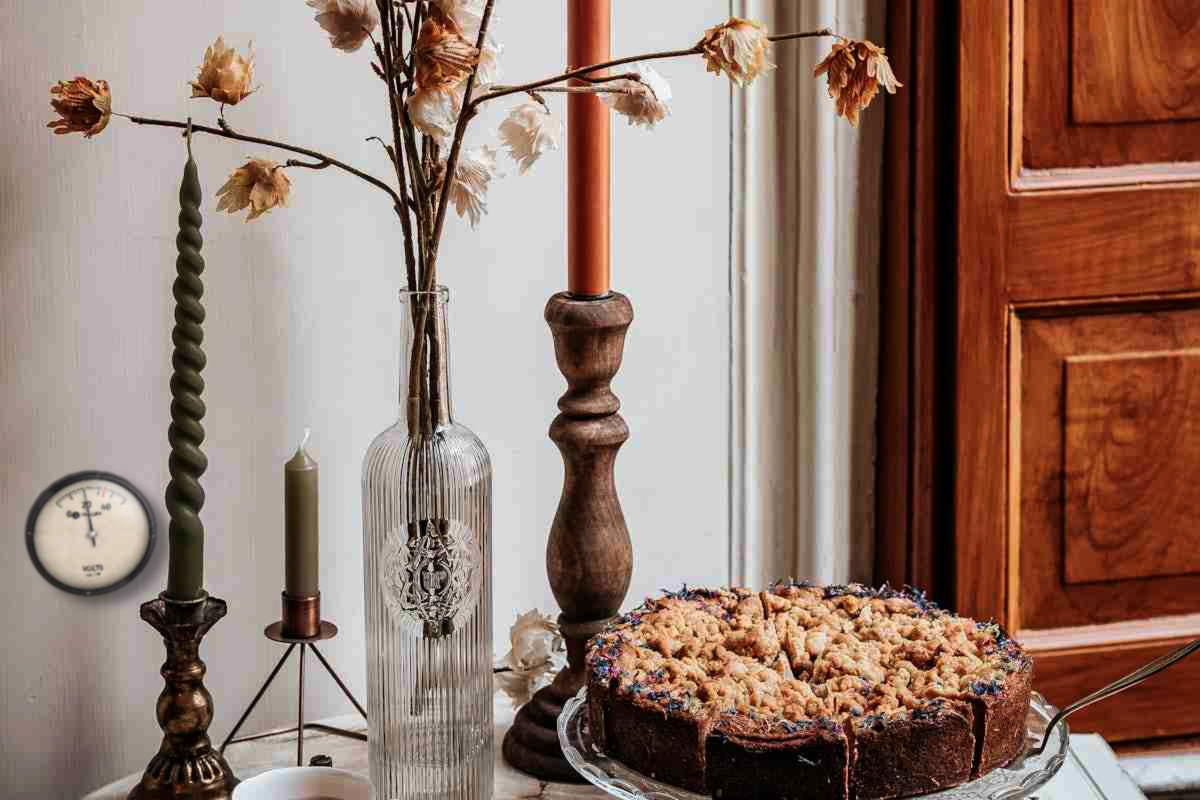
20 V
